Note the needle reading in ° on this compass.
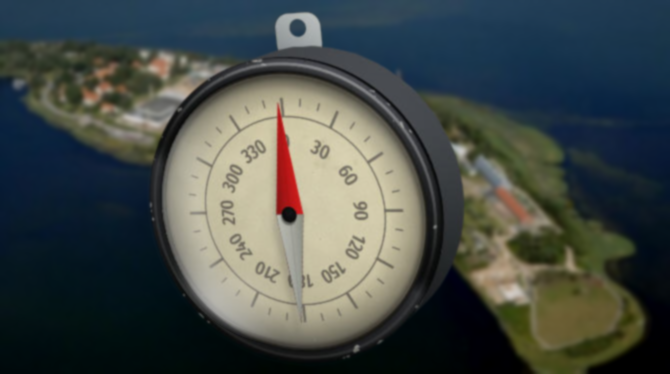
0 °
